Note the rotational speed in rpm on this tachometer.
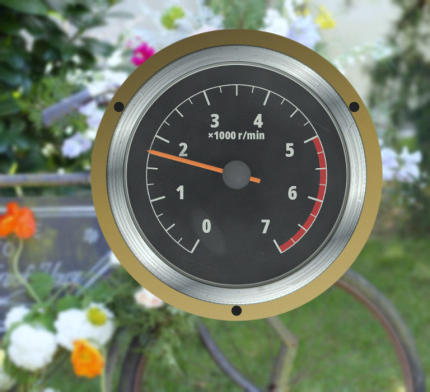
1750 rpm
